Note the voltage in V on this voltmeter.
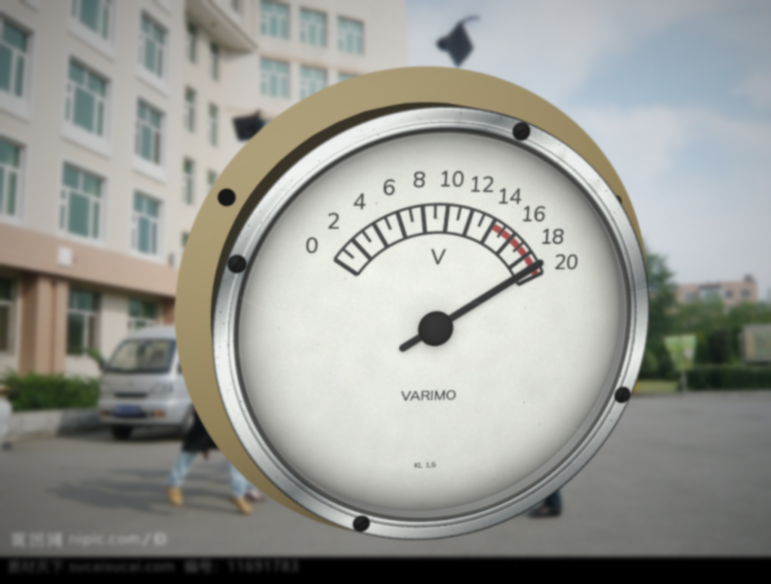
19 V
